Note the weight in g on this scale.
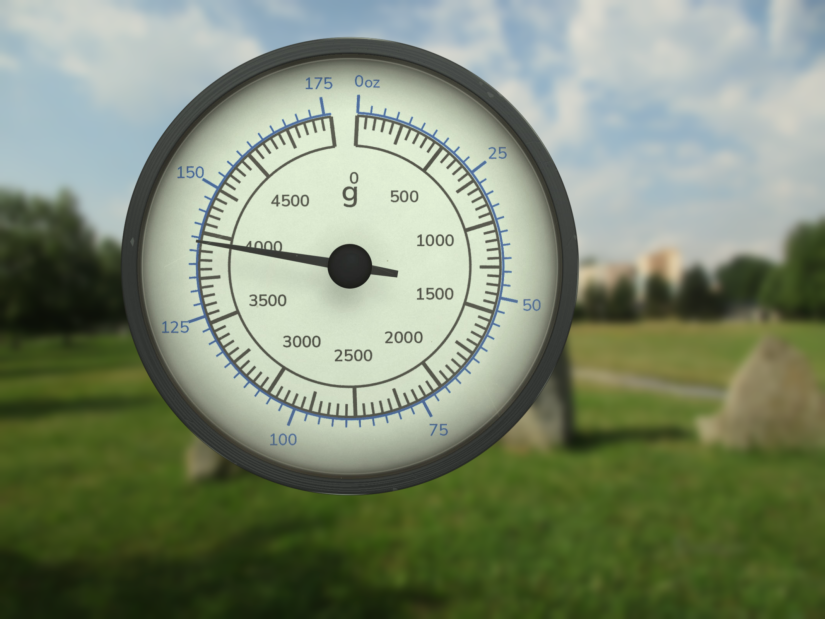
3950 g
